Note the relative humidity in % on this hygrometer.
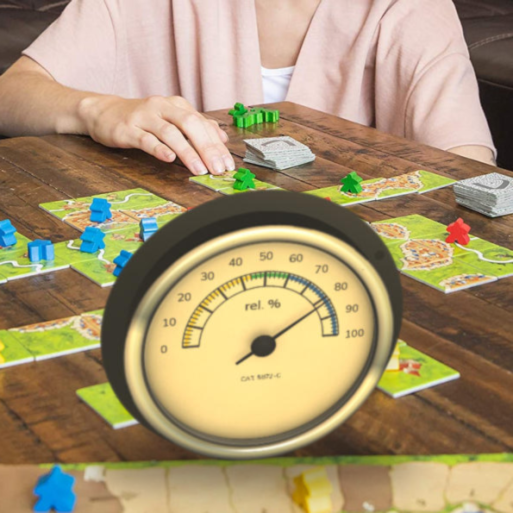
80 %
